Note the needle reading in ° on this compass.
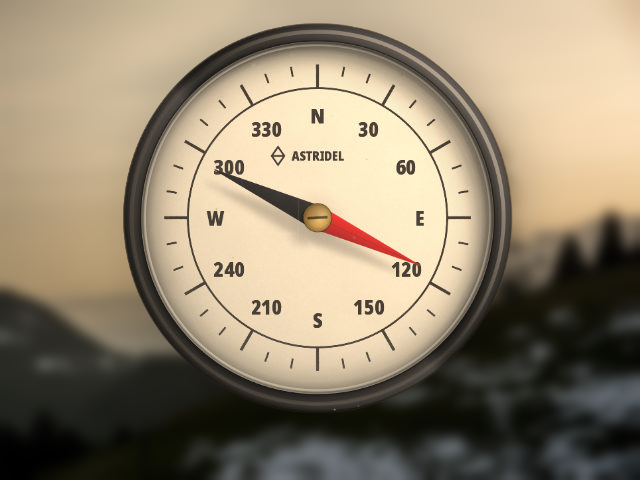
115 °
